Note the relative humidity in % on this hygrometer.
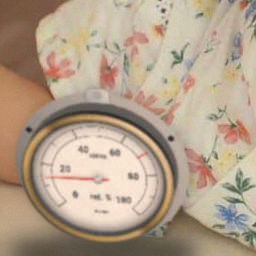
15 %
